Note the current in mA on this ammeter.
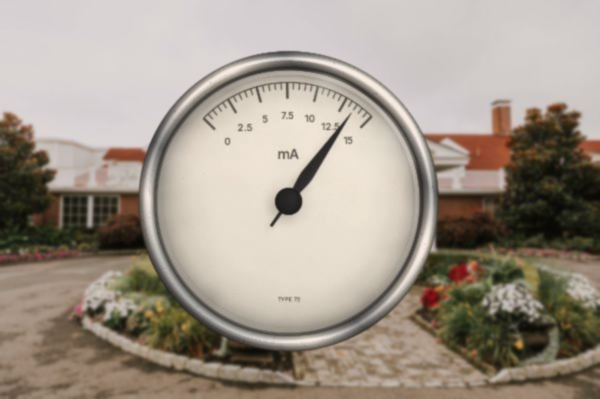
13.5 mA
